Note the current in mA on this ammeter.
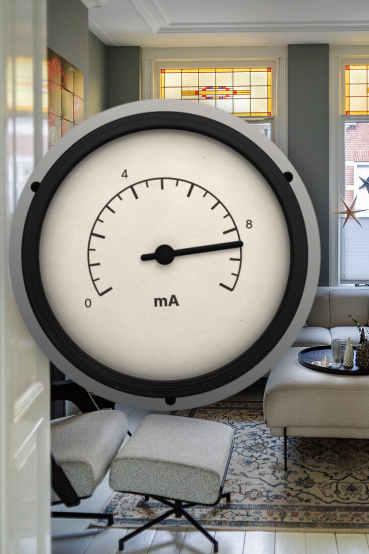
8.5 mA
